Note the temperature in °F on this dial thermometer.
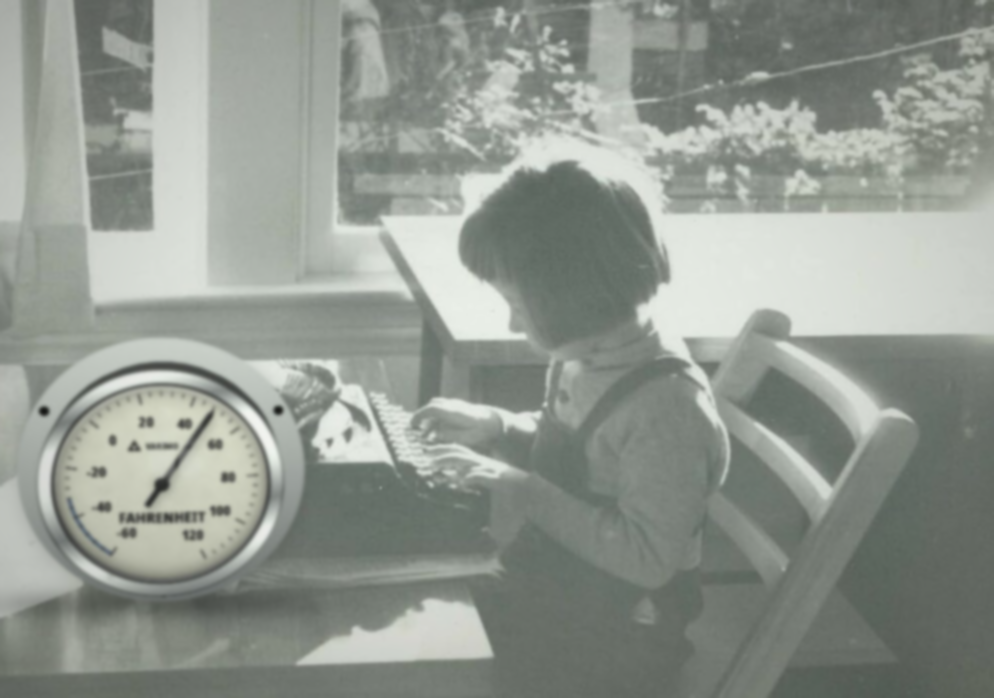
48 °F
